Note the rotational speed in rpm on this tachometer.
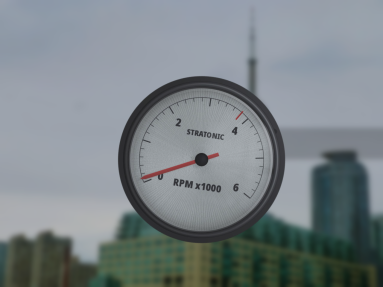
100 rpm
